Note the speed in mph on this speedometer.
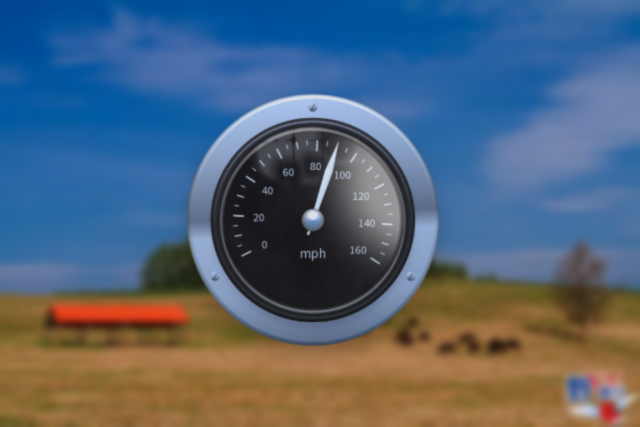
90 mph
